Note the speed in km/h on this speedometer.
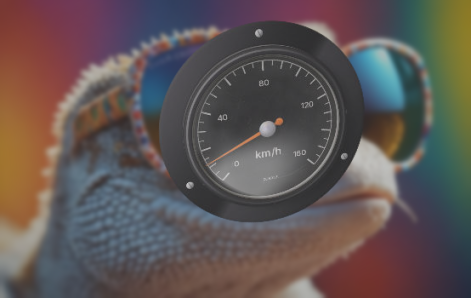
12.5 km/h
